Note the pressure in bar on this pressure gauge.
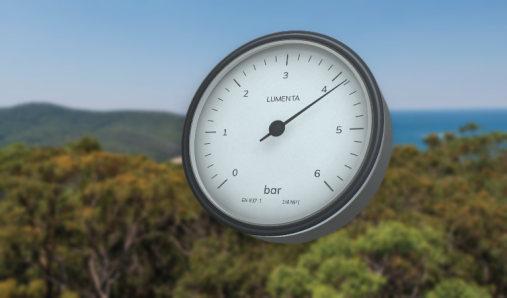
4.2 bar
